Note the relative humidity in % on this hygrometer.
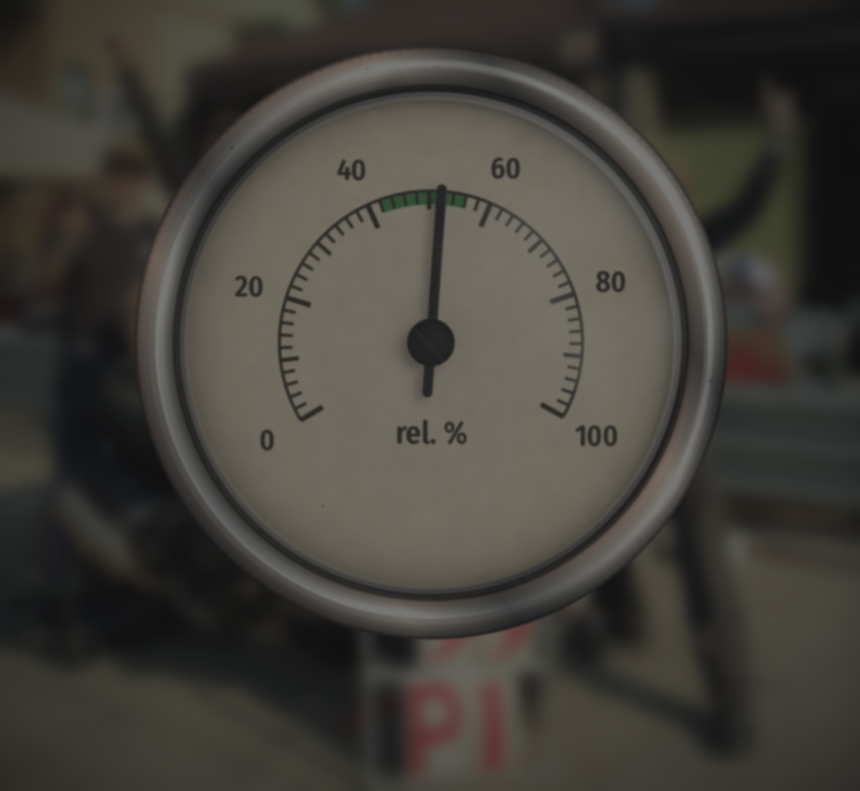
52 %
